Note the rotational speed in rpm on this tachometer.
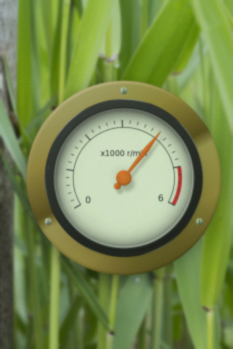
4000 rpm
